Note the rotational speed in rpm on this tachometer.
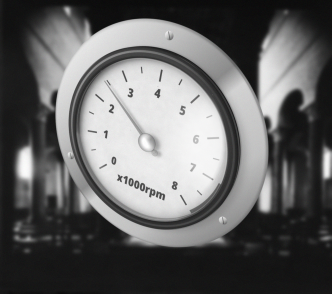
2500 rpm
